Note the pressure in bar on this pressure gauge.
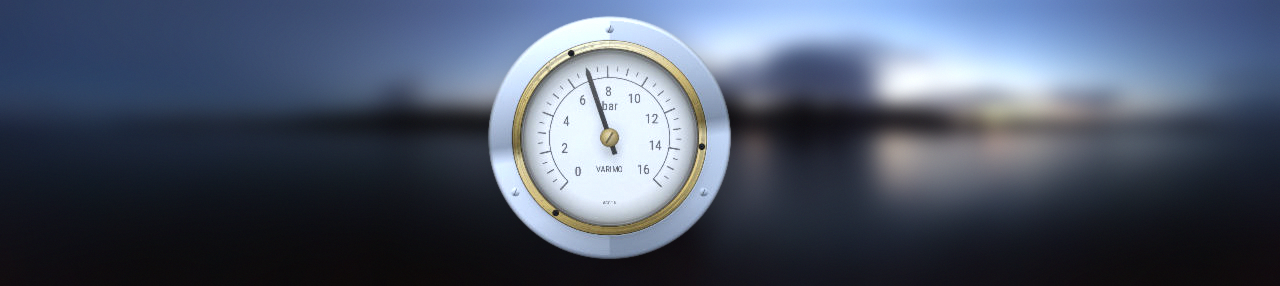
7 bar
